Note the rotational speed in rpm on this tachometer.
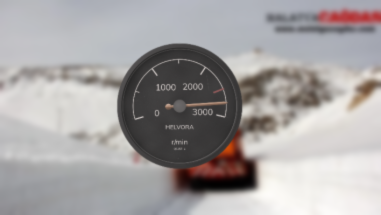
2750 rpm
